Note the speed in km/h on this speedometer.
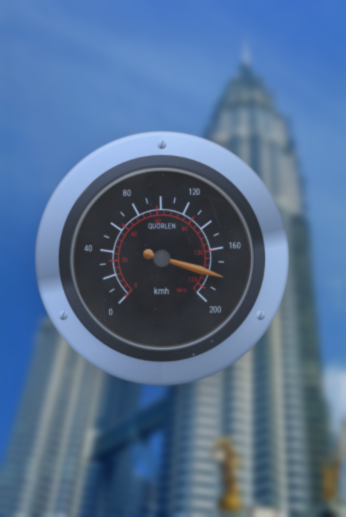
180 km/h
